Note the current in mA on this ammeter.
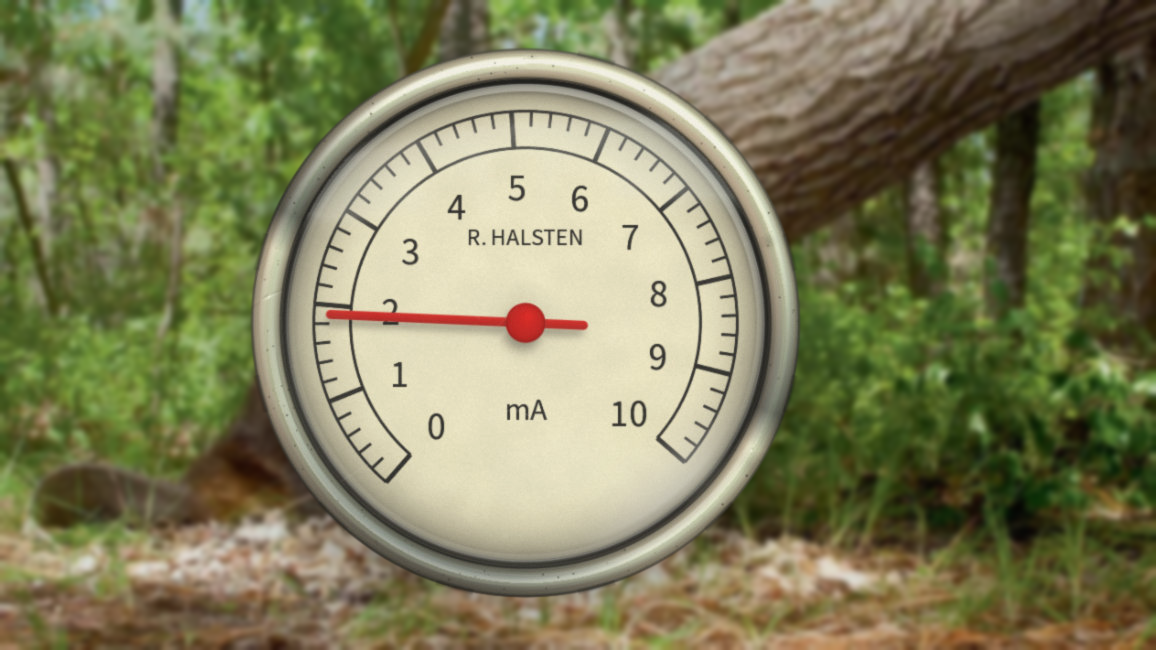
1.9 mA
